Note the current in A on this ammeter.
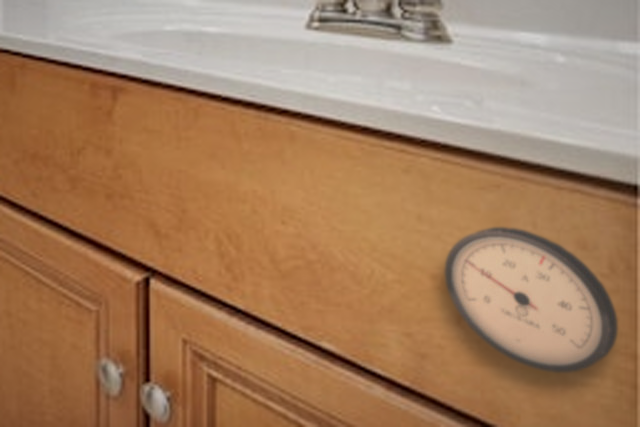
10 A
